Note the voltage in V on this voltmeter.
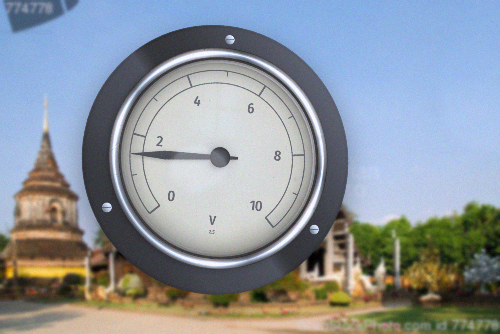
1.5 V
